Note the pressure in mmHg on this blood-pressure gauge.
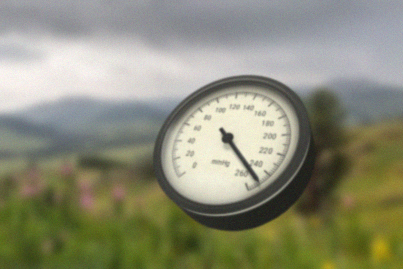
250 mmHg
